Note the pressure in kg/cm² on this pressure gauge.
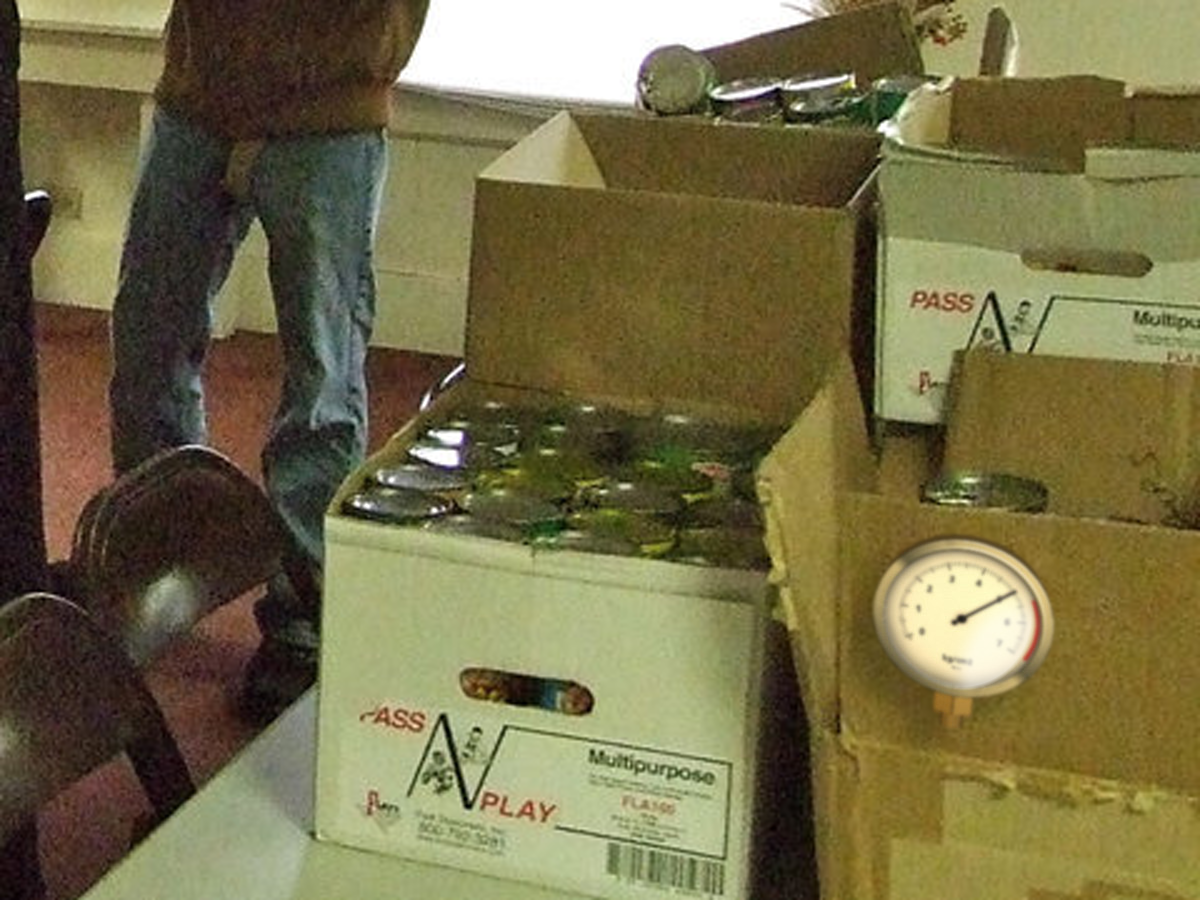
5 kg/cm²
